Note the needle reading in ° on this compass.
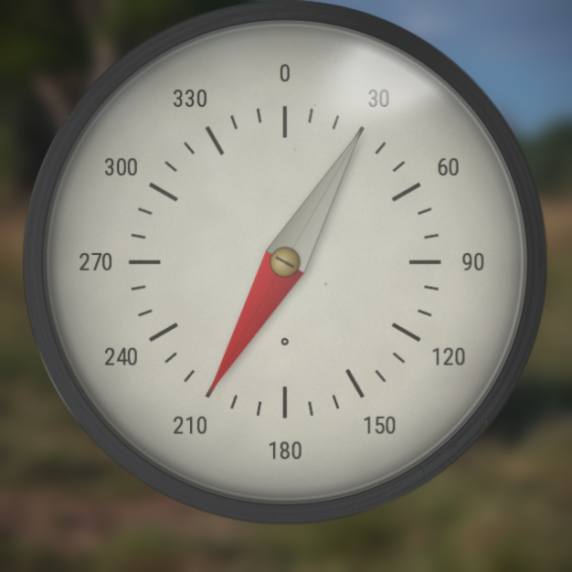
210 °
